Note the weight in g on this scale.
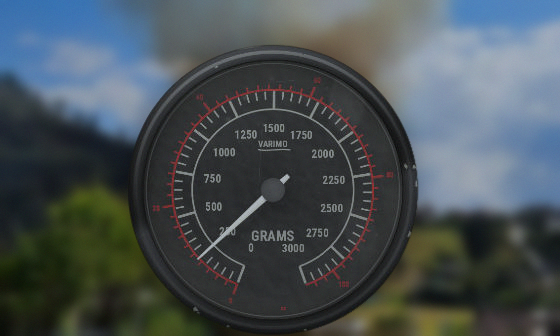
250 g
